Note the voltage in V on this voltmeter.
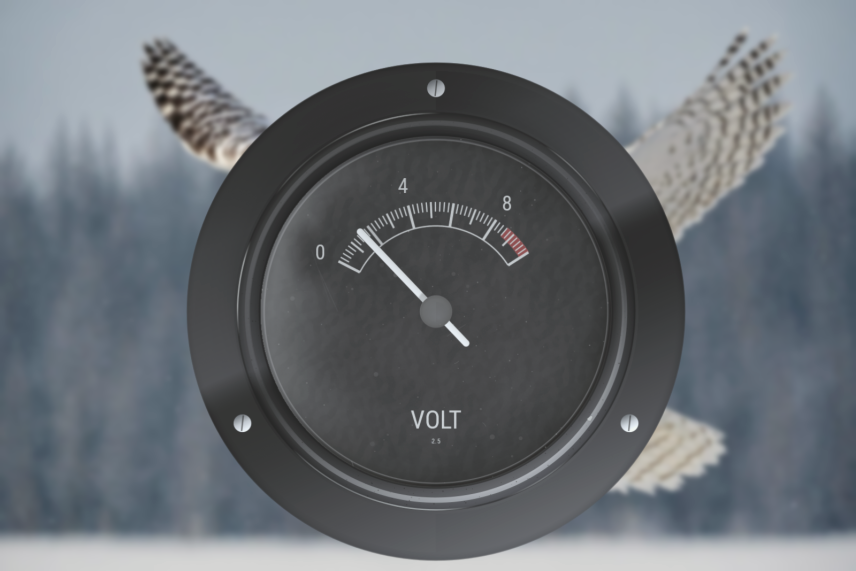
1.6 V
